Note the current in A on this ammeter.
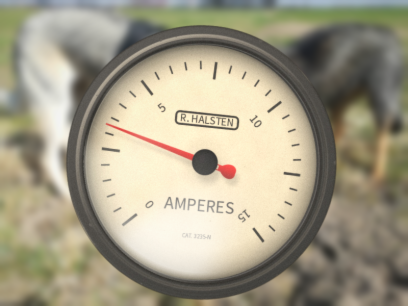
3.25 A
